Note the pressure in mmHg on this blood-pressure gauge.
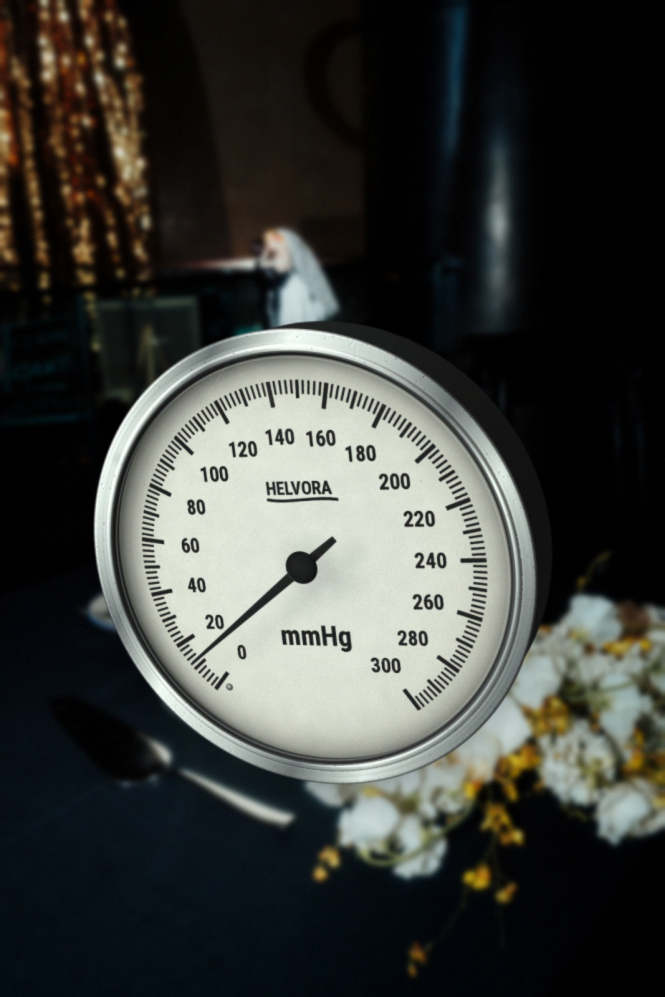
12 mmHg
